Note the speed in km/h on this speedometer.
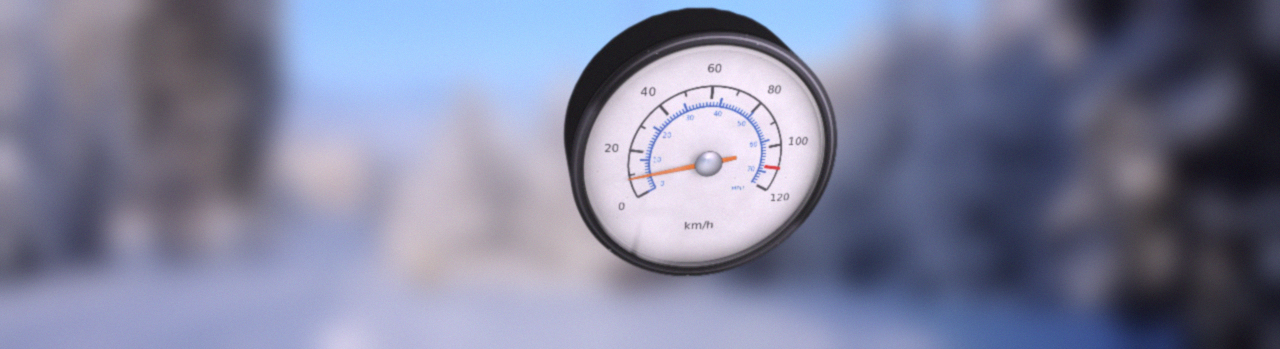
10 km/h
